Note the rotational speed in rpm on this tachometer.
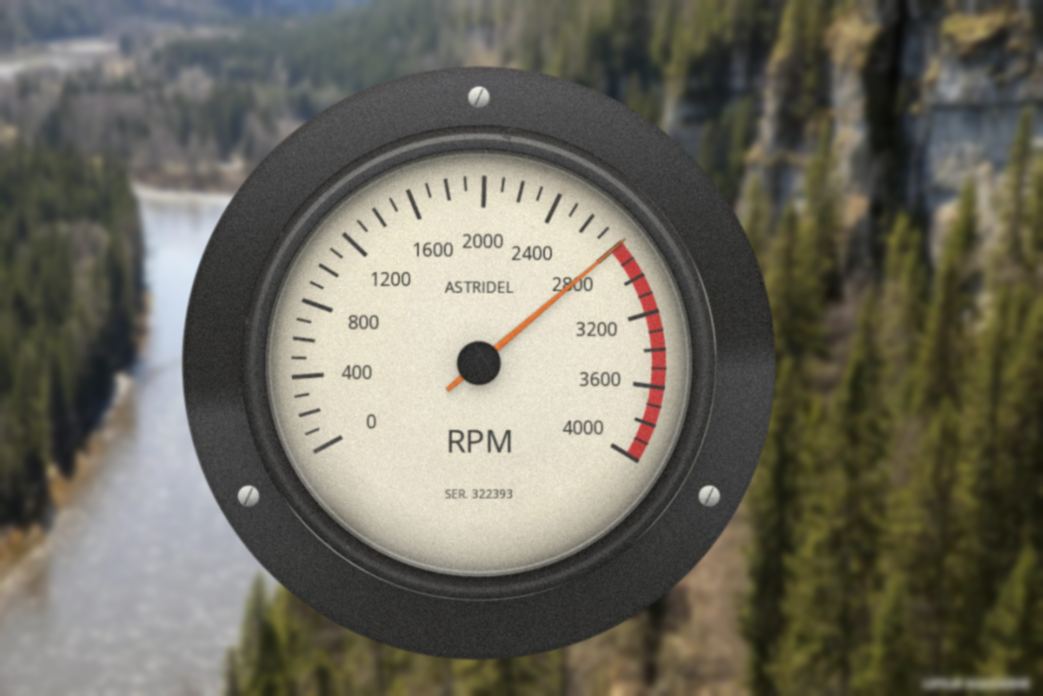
2800 rpm
